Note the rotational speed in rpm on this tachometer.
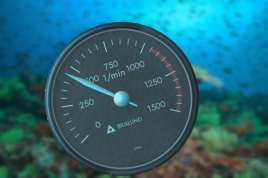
450 rpm
